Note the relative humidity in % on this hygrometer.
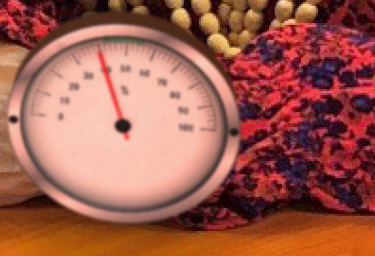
40 %
